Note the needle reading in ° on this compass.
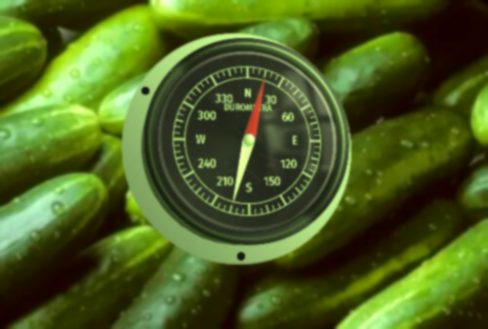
15 °
